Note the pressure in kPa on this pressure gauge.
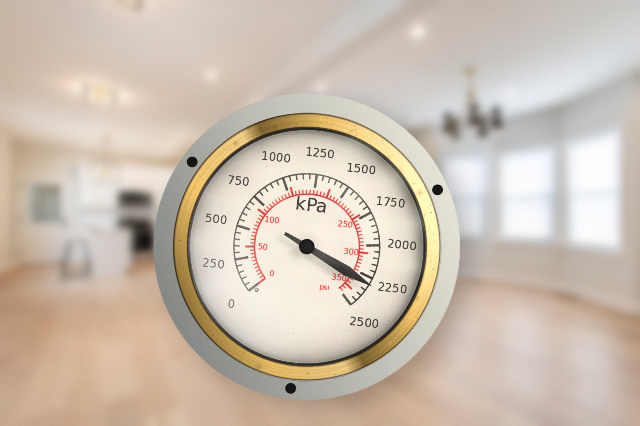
2300 kPa
